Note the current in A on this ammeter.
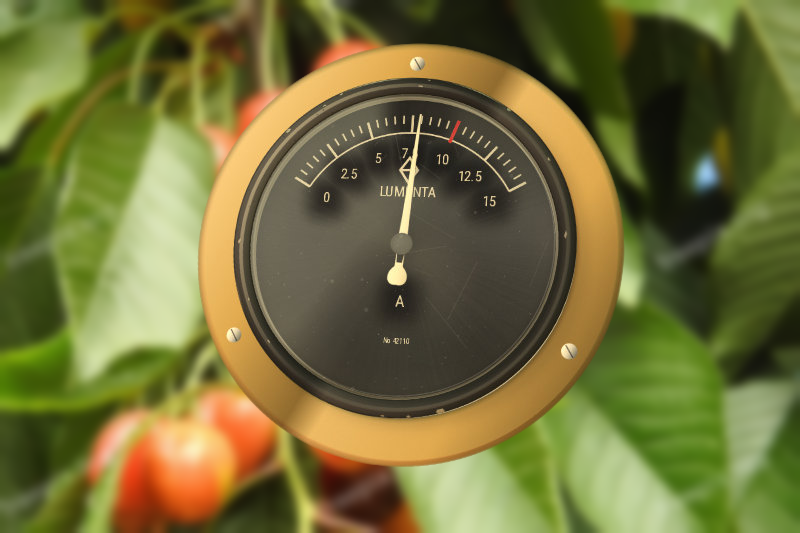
8 A
